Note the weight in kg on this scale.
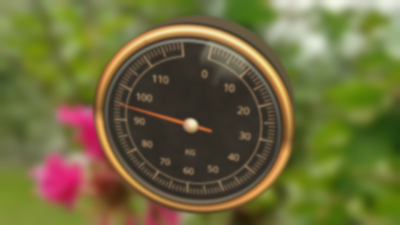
95 kg
